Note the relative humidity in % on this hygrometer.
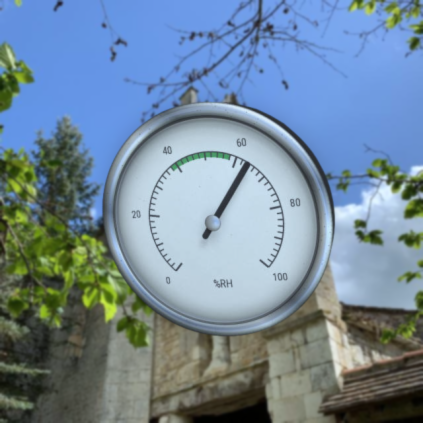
64 %
